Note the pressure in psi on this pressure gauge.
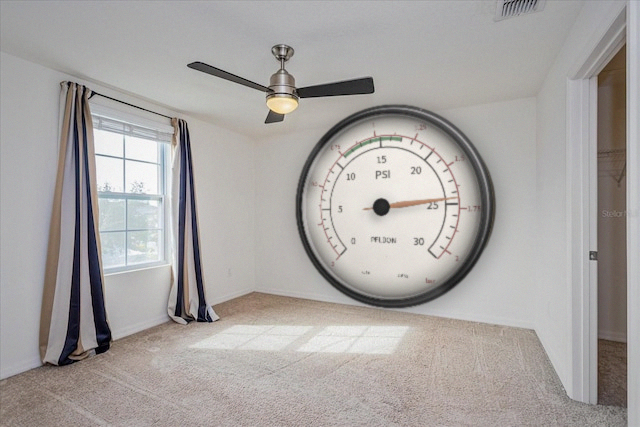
24.5 psi
